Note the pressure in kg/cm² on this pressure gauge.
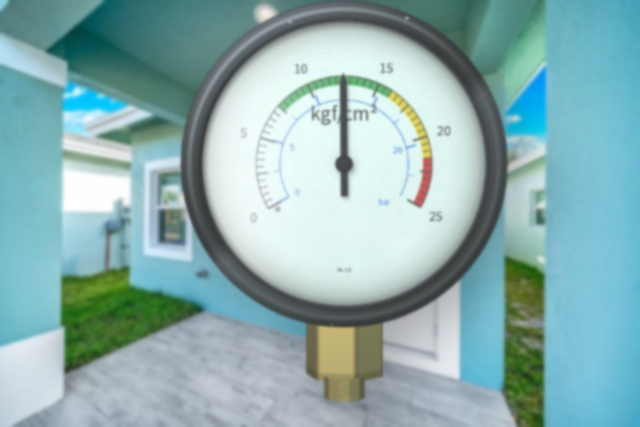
12.5 kg/cm²
